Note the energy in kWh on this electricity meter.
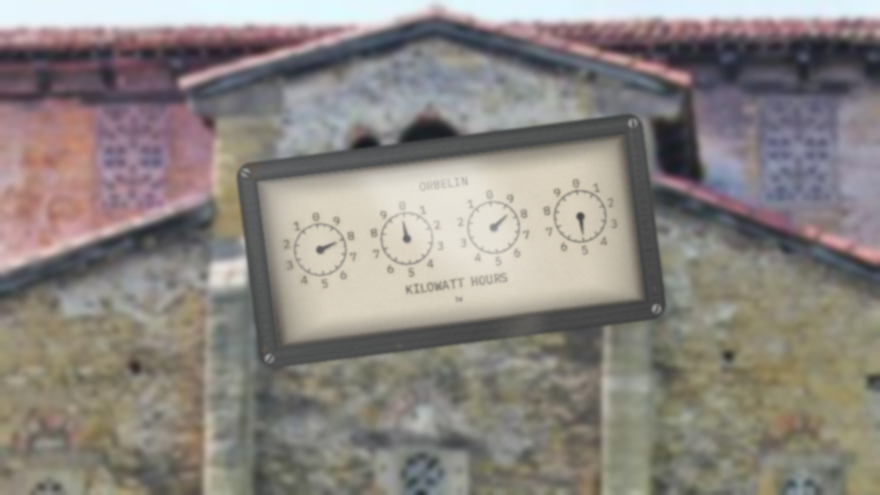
7985 kWh
